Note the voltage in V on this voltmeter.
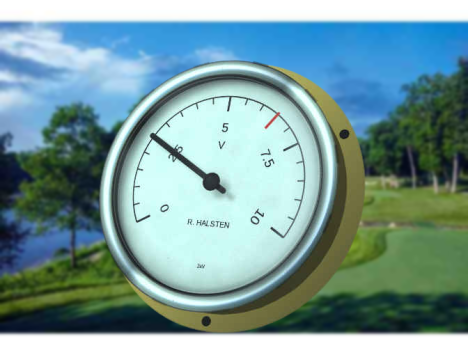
2.5 V
